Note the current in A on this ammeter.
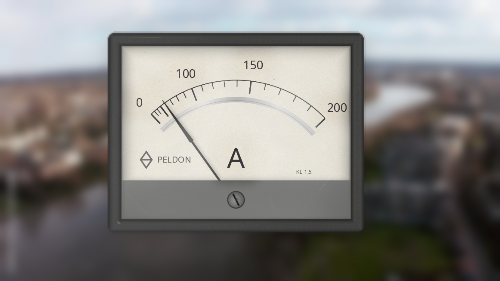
60 A
